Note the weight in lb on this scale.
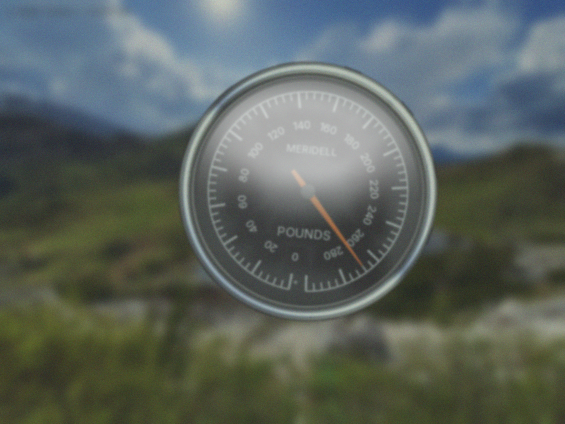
268 lb
